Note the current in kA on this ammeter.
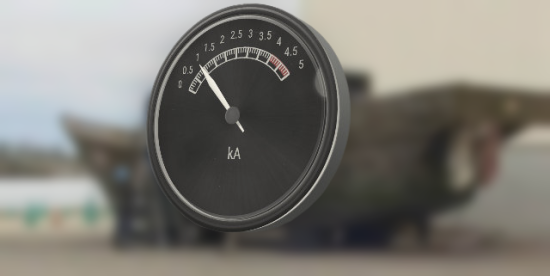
1 kA
